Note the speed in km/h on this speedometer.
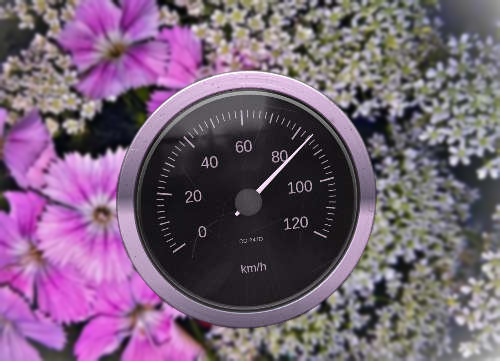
84 km/h
